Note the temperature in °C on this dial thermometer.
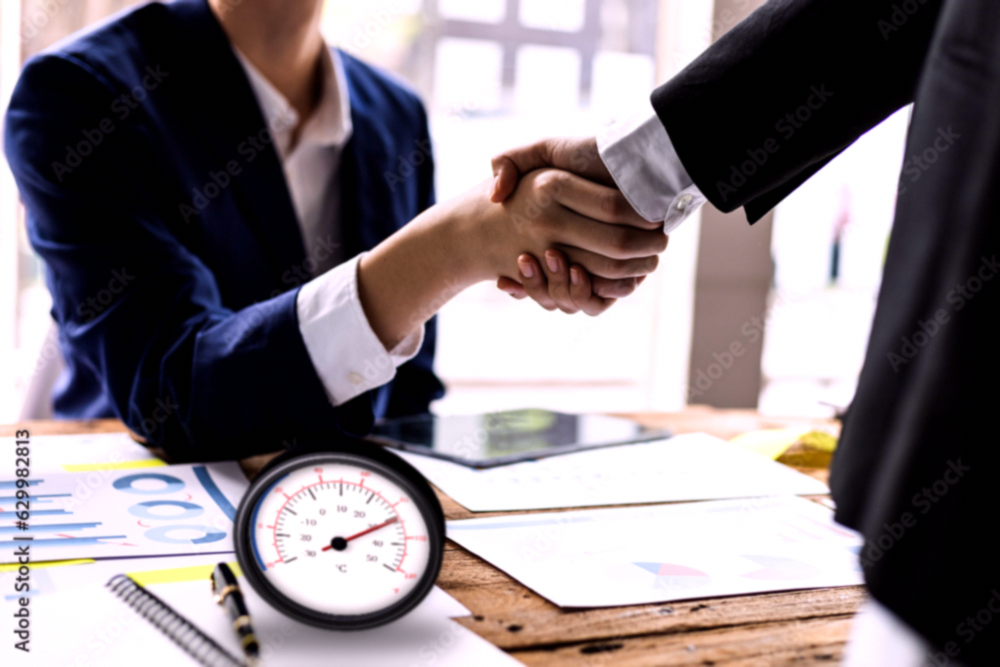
30 °C
